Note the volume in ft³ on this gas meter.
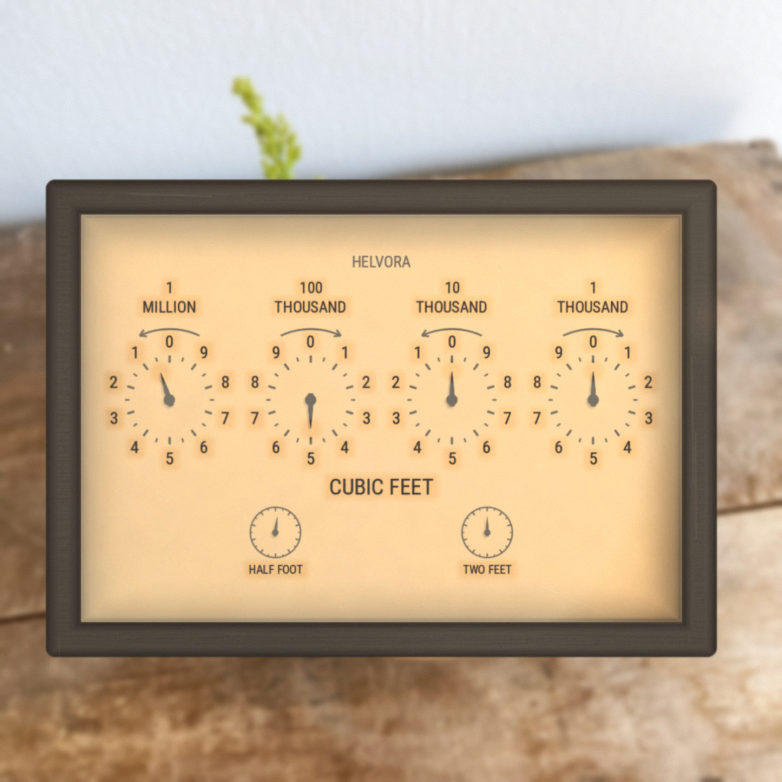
50000 ft³
